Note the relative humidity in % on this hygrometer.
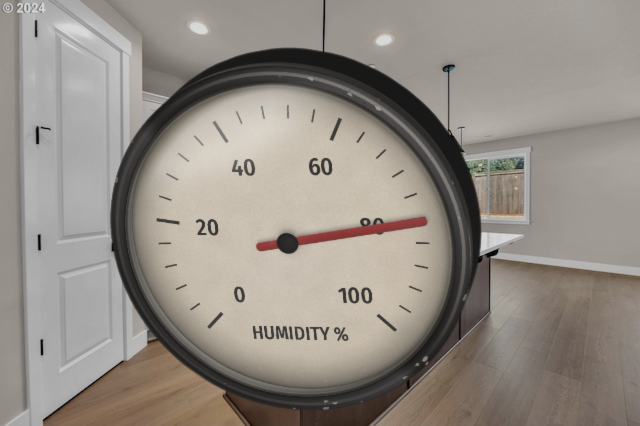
80 %
